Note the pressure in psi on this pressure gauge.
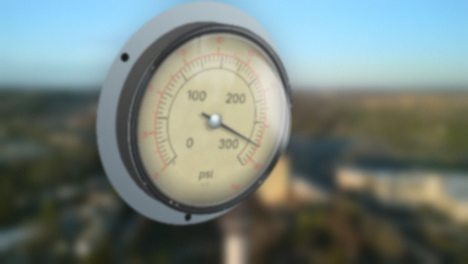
275 psi
